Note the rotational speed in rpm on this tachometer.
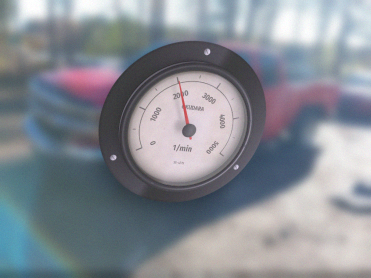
2000 rpm
